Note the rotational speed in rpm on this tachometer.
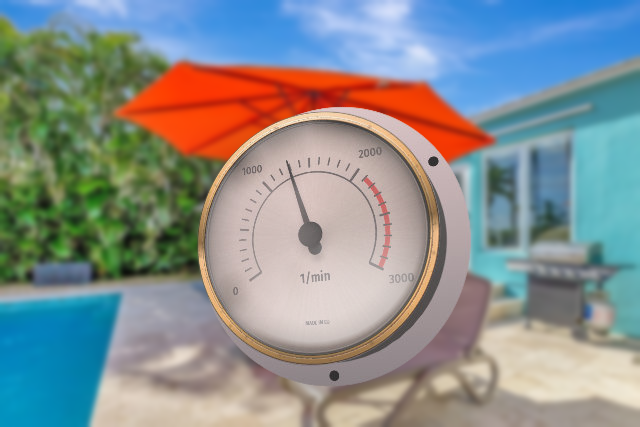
1300 rpm
